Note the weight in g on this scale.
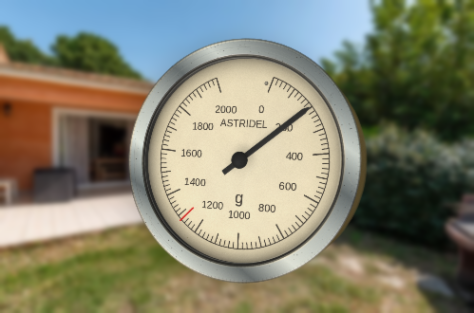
200 g
